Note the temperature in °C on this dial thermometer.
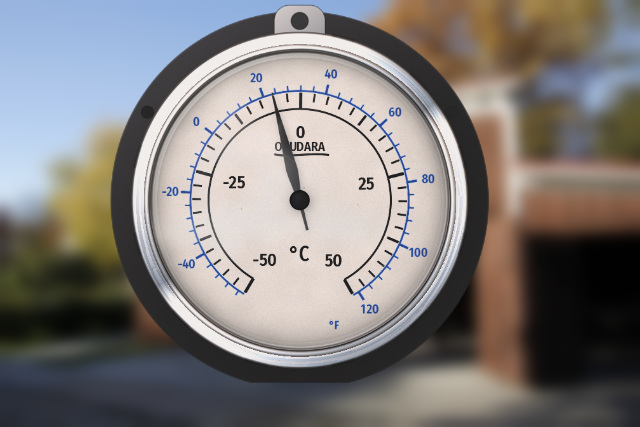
-5 °C
